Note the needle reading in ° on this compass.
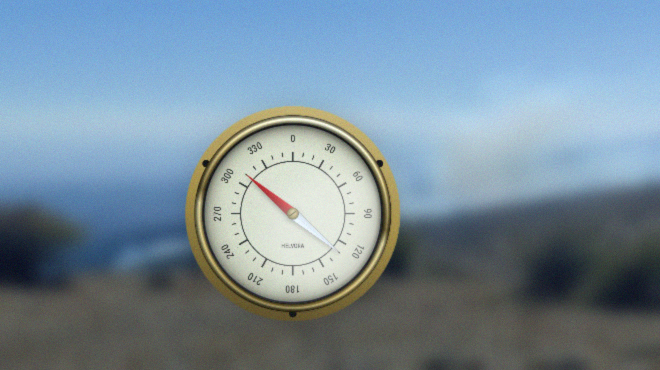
310 °
